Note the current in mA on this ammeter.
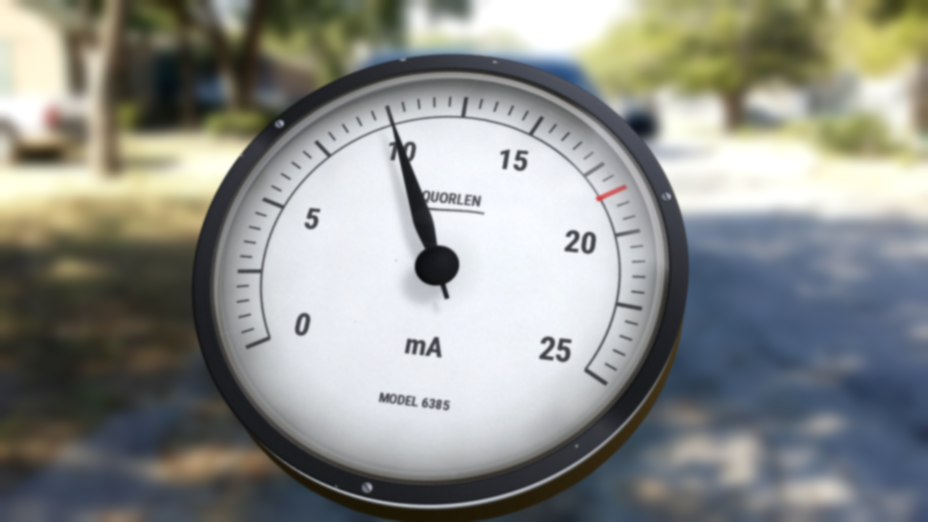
10 mA
